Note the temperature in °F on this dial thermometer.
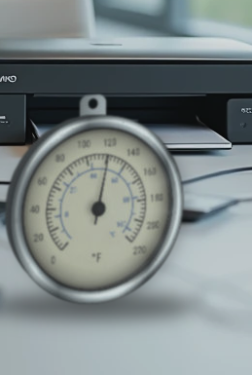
120 °F
